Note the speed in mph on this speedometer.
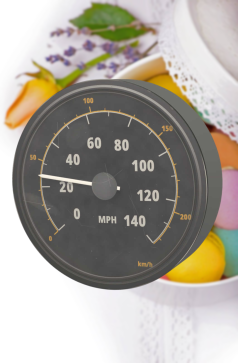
25 mph
